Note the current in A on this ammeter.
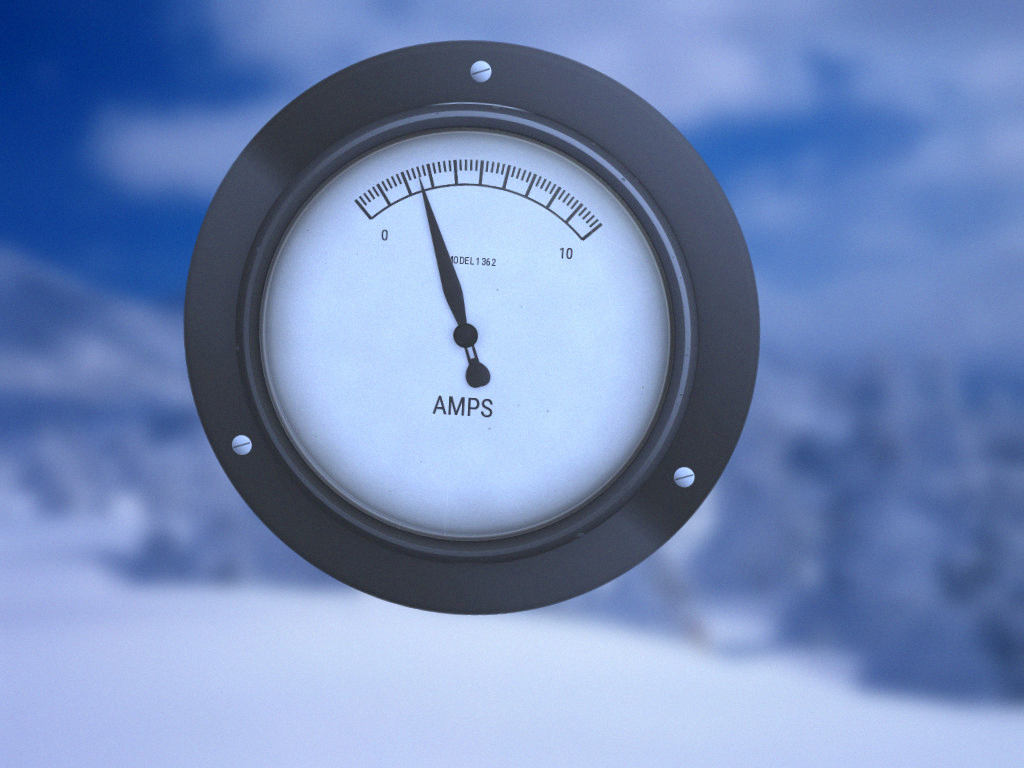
2.6 A
